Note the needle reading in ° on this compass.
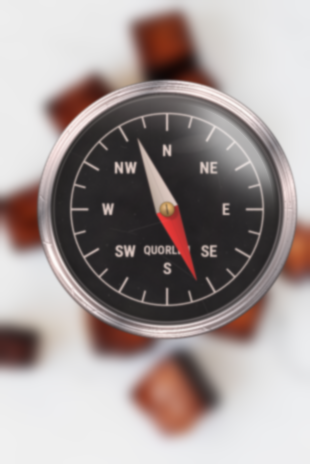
157.5 °
